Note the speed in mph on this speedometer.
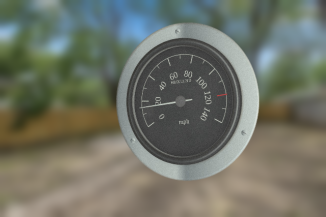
15 mph
